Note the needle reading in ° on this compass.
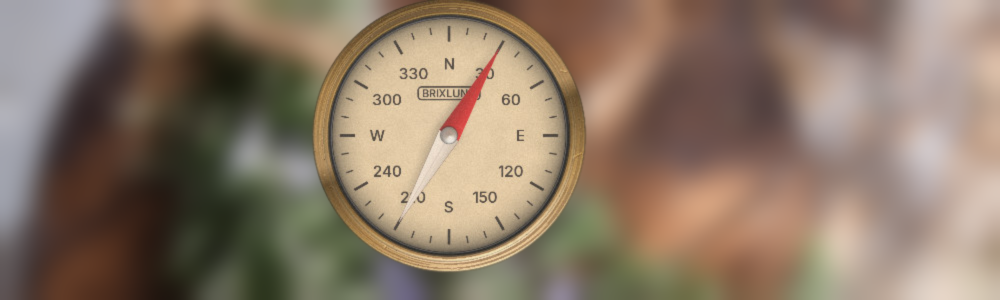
30 °
